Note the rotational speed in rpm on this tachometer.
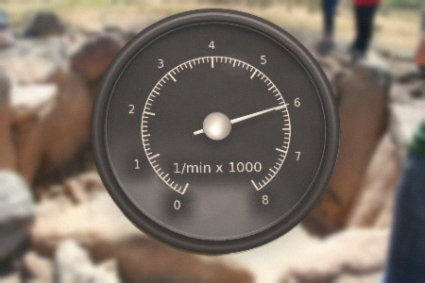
6000 rpm
